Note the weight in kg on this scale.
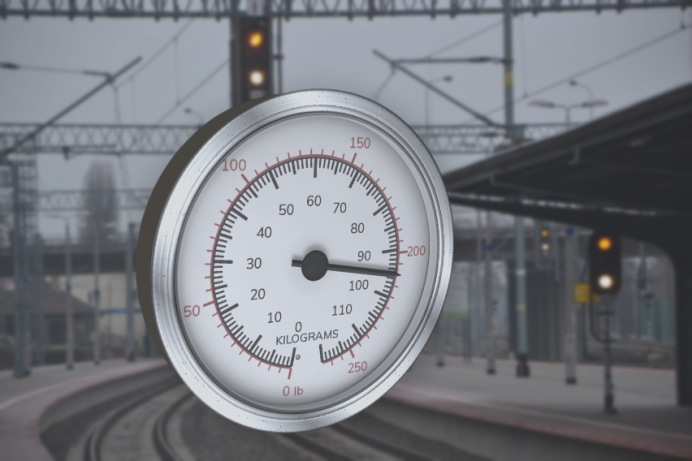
95 kg
